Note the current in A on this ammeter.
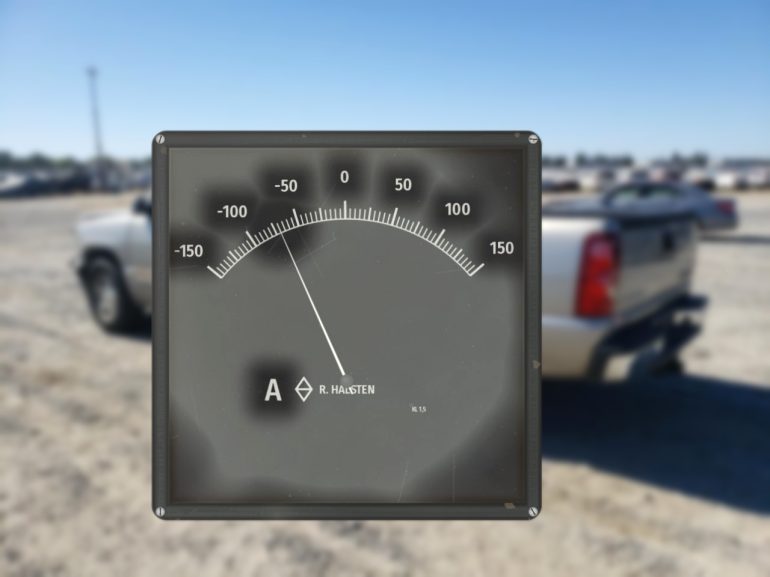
-70 A
